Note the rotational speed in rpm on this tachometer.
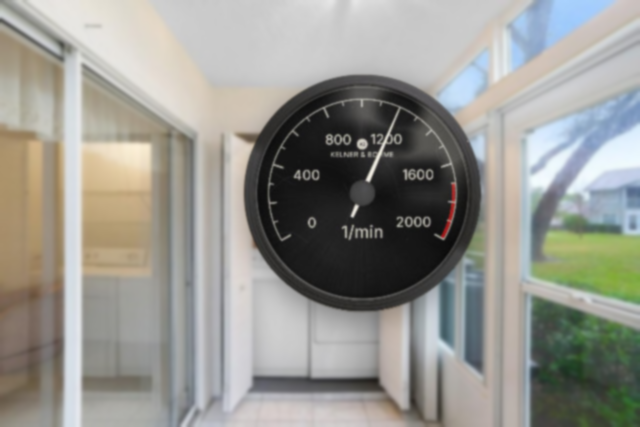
1200 rpm
